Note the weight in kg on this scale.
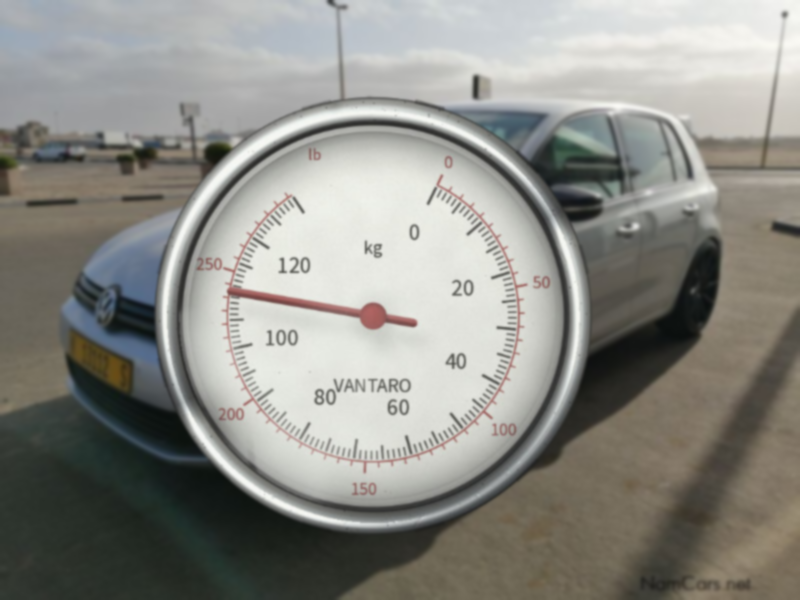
110 kg
